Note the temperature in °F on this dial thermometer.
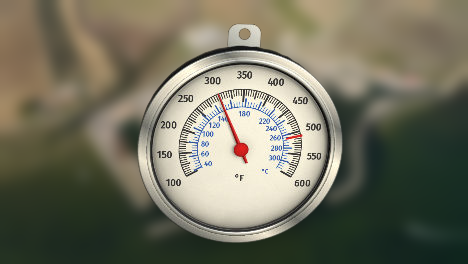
300 °F
